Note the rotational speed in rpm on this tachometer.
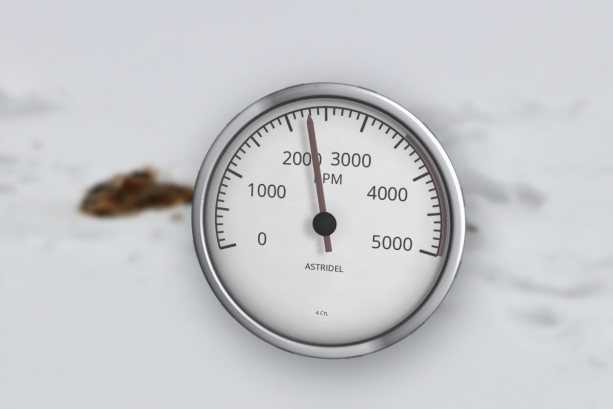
2300 rpm
